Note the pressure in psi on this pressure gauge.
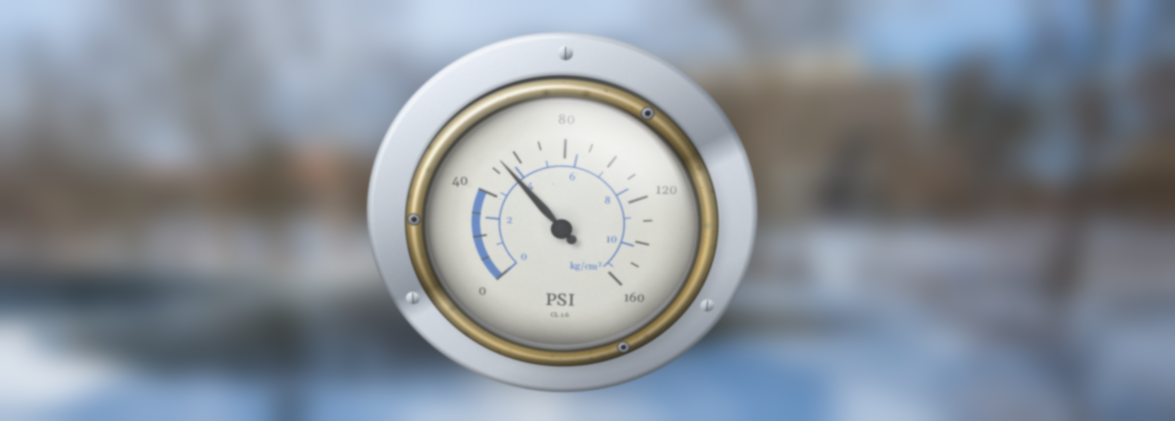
55 psi
